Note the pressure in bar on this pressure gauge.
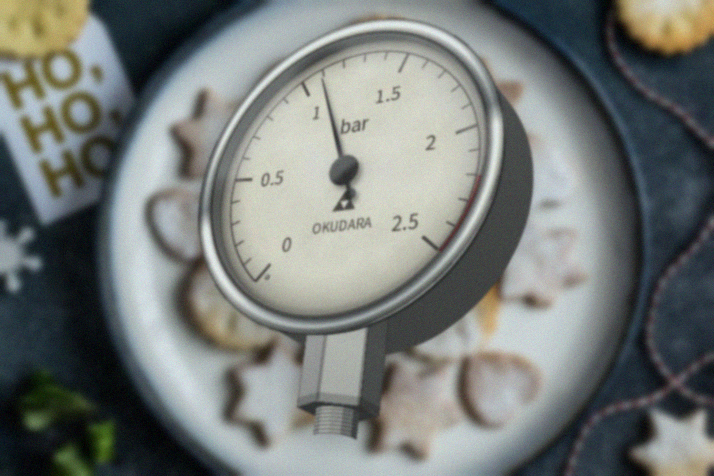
1.1 bar
